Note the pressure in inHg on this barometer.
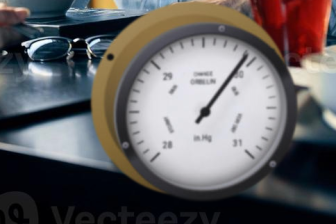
29.9 inHg
